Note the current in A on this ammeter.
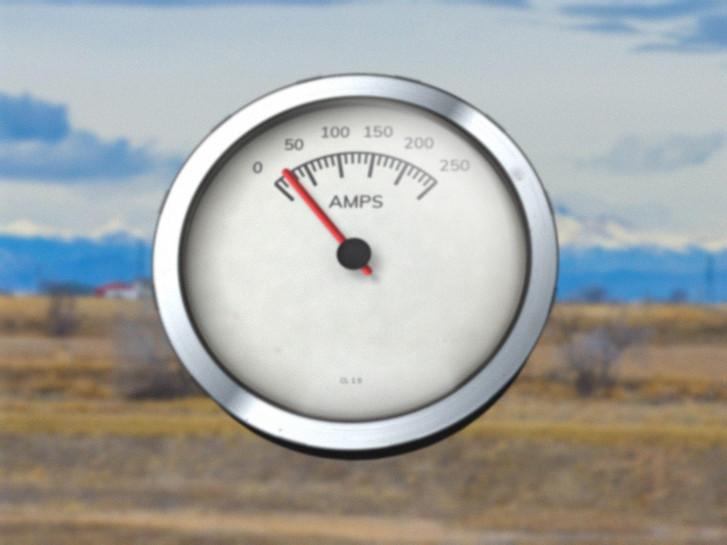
20 A
